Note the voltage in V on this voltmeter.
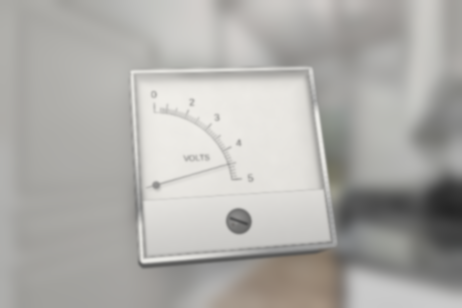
4.5 V
